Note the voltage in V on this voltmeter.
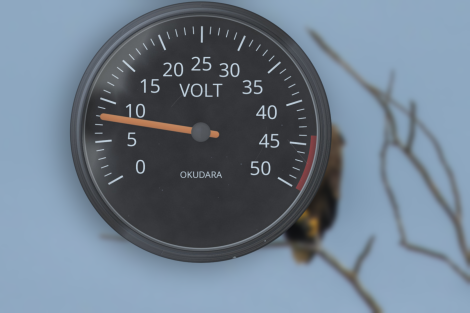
8 V
